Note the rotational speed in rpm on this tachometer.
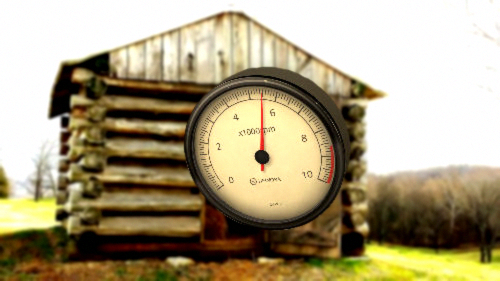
5500 rpm
